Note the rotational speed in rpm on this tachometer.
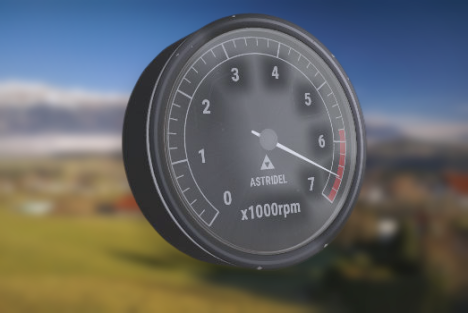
6600 rpm
